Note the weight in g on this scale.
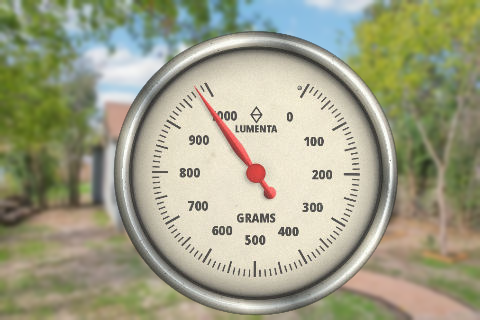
980 g
